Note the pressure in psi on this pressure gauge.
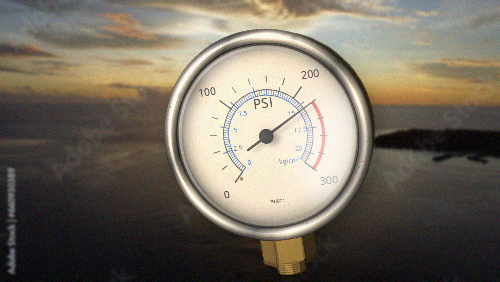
220 psi
